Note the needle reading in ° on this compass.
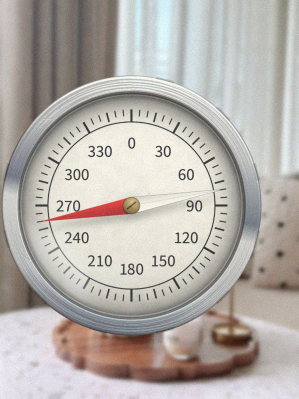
260 °
